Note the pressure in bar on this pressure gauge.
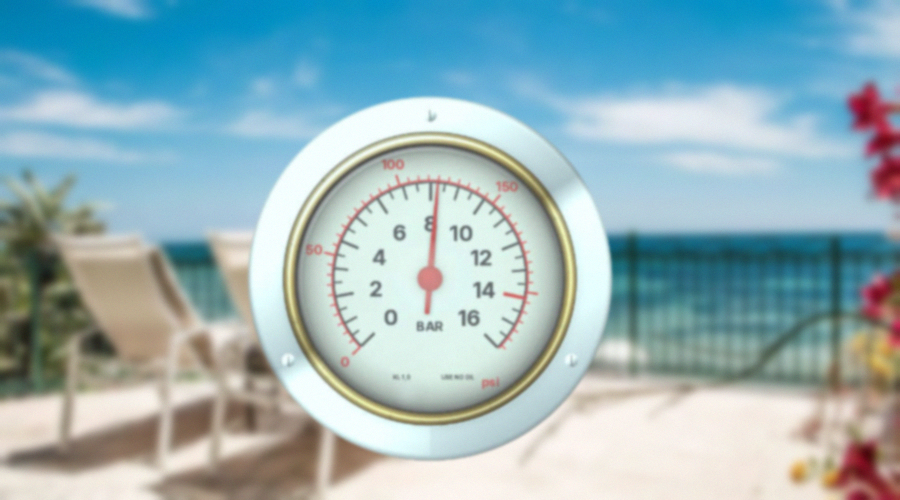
8.25 bar
